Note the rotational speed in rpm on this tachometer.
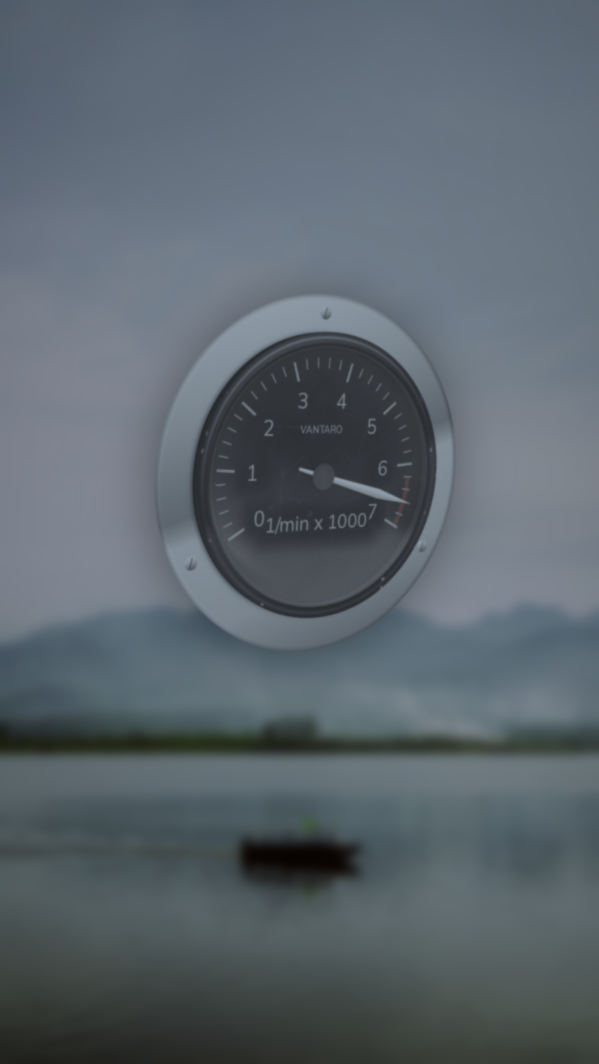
6600 rpm
